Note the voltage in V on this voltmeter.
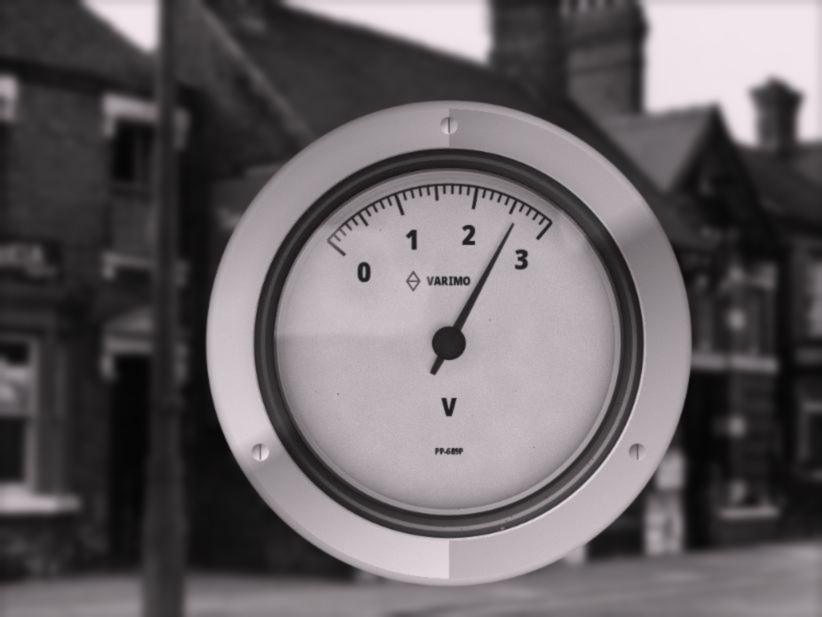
2.6 V
